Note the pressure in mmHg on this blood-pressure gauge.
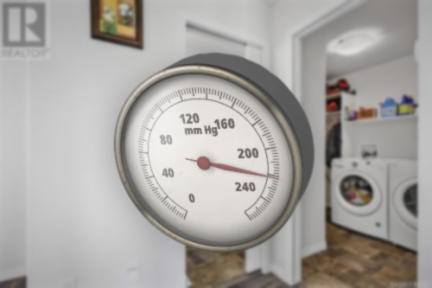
220 mmHg
